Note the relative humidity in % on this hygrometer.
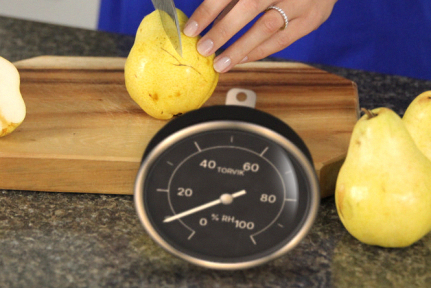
10 %
